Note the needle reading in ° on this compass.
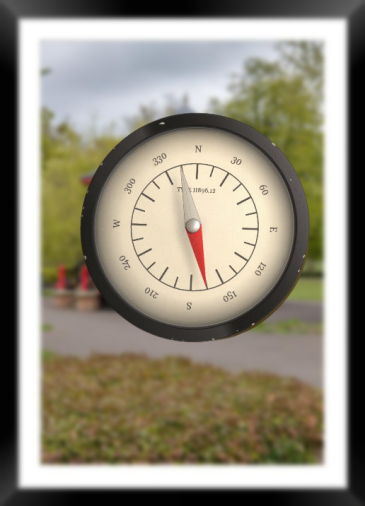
165 °
